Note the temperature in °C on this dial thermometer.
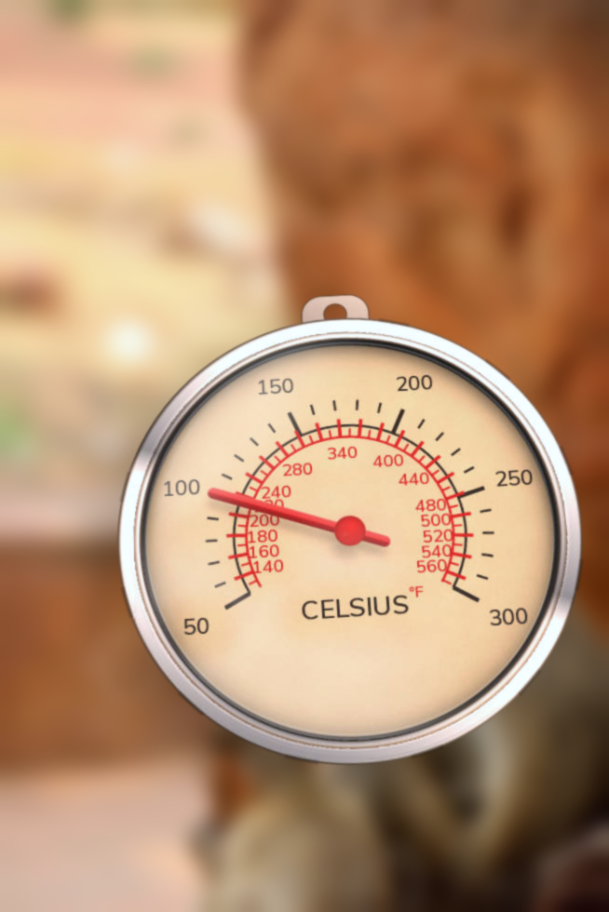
100 °C
